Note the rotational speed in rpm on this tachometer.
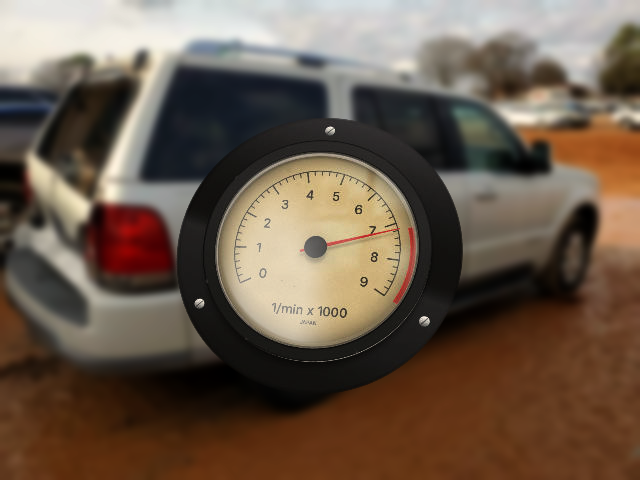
7200 rpm
